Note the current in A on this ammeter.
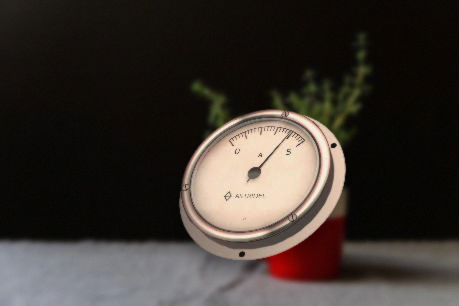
4 A
